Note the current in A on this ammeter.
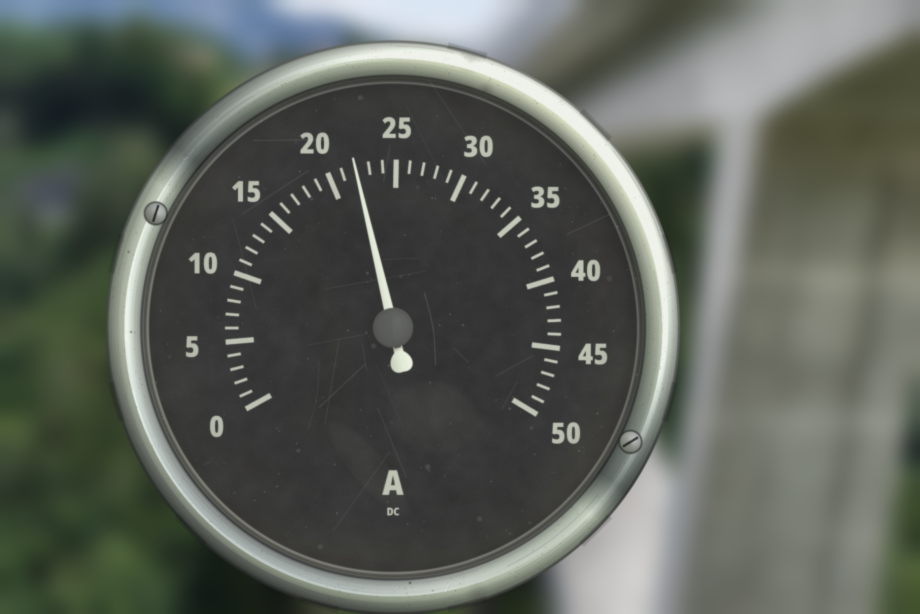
22 A
